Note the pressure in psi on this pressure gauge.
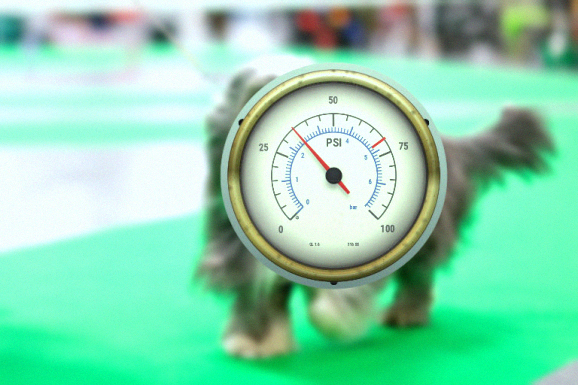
35 psi
